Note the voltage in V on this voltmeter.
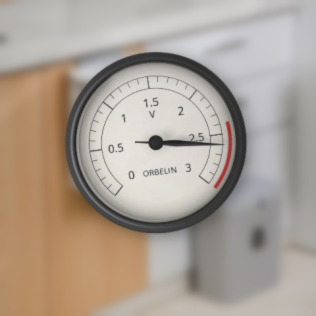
2.6 V
